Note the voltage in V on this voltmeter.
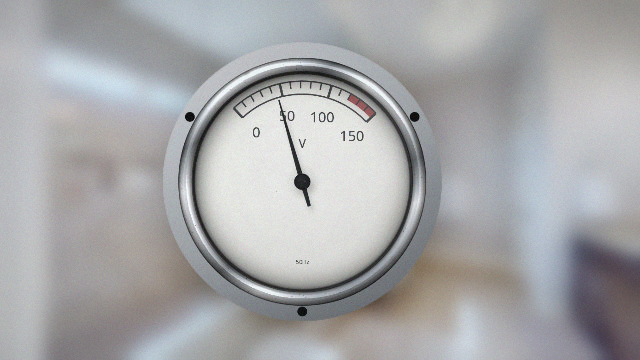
45 V
